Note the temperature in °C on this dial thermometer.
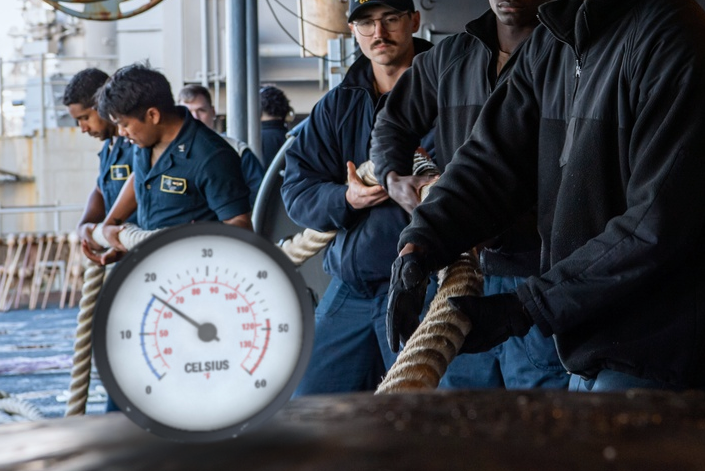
18 °C
